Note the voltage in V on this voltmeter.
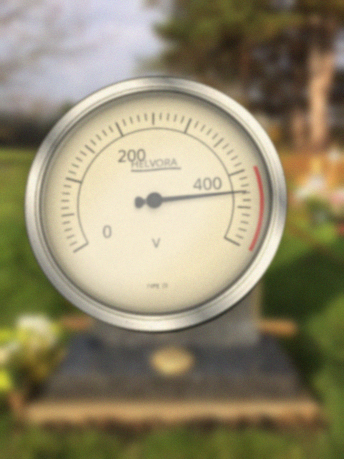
430 V
